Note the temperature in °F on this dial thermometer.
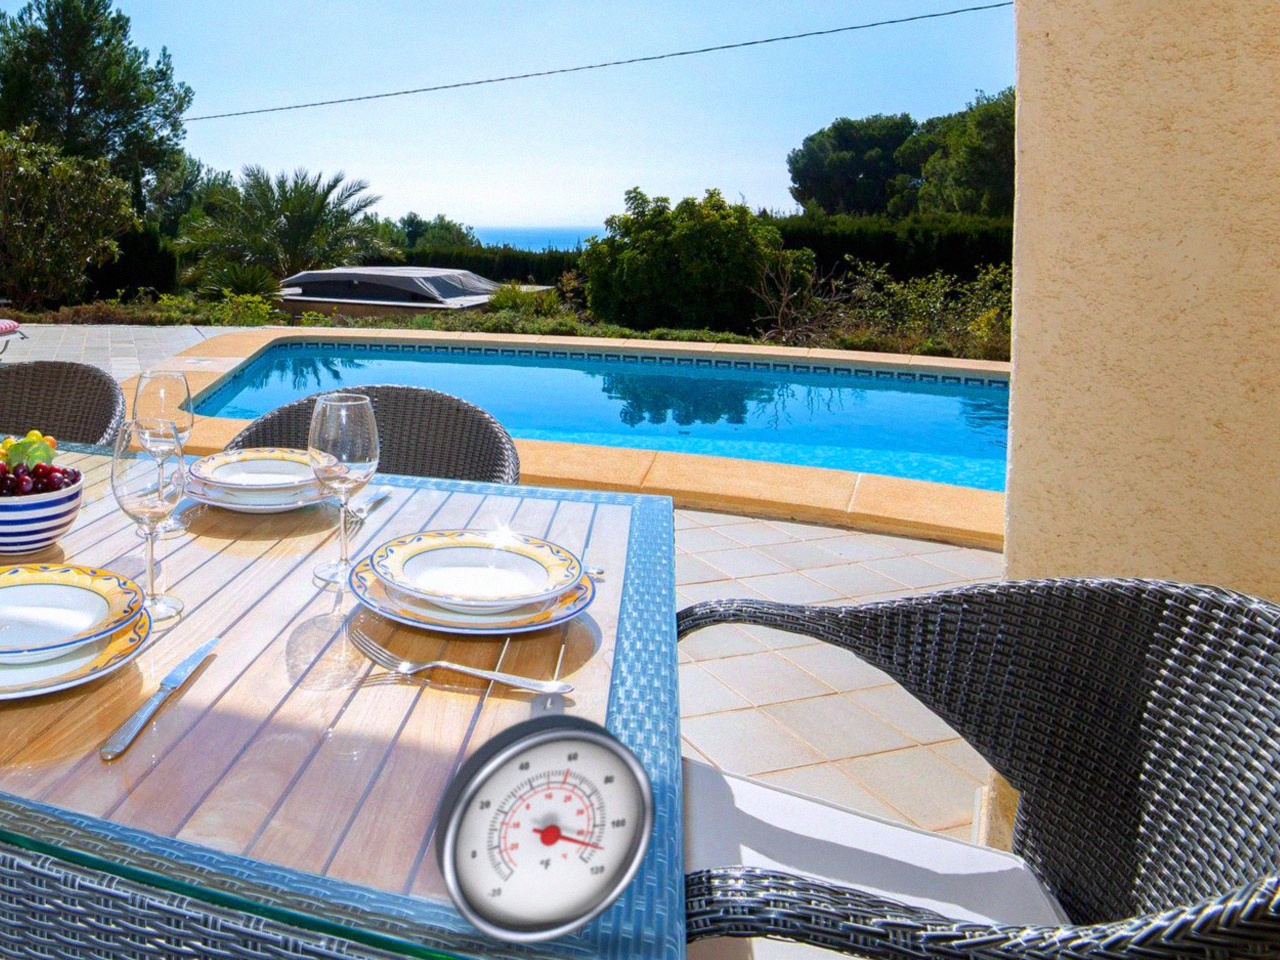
110 °F
